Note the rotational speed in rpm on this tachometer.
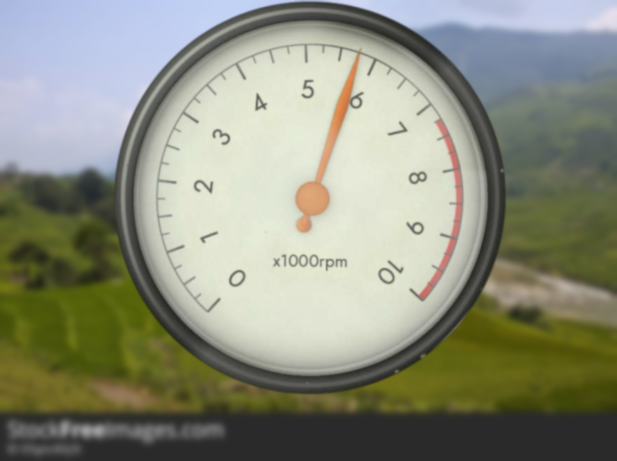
5750 rpm
